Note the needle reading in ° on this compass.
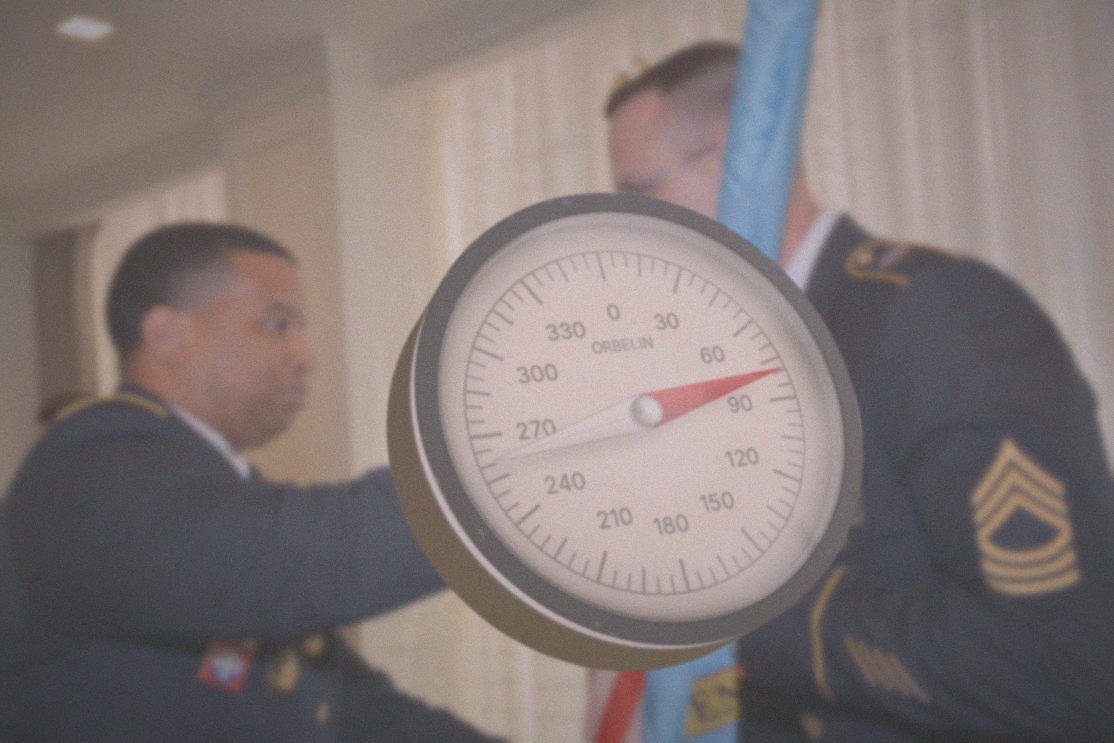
80 °
